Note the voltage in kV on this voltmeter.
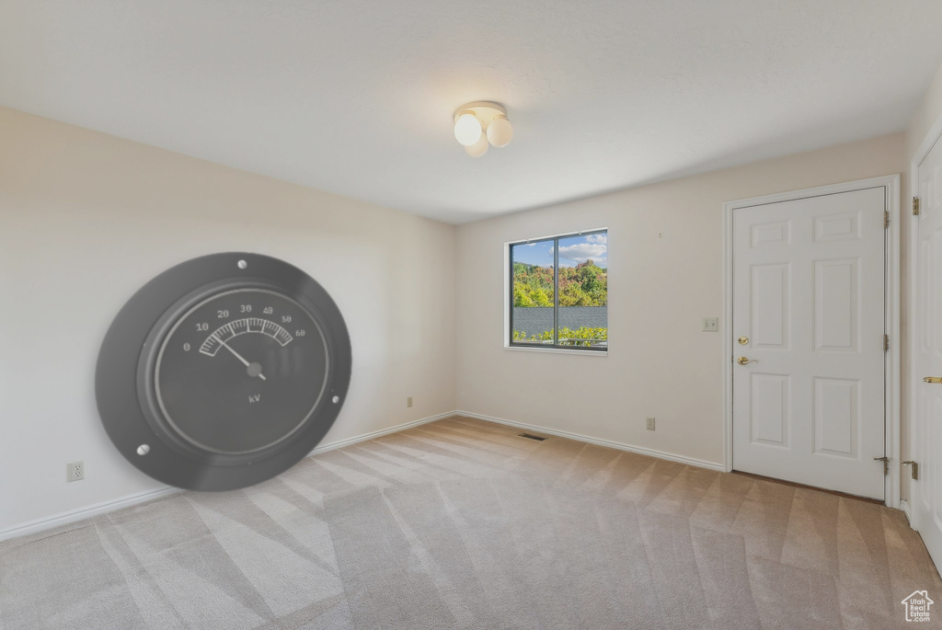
10 kV
